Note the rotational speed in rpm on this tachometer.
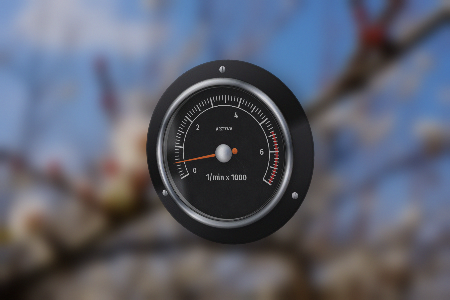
500 rpm
